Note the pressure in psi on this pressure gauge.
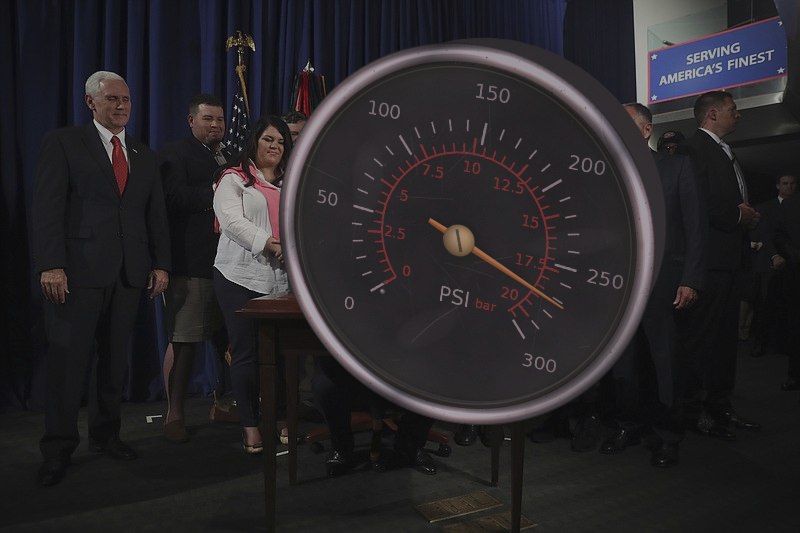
270 psi
